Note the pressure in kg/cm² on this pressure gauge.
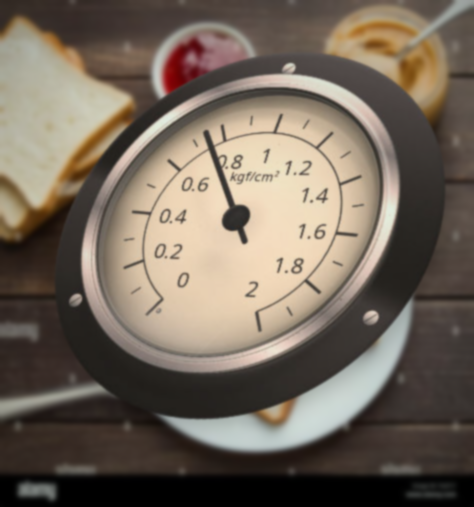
0.75 kg/cm²
